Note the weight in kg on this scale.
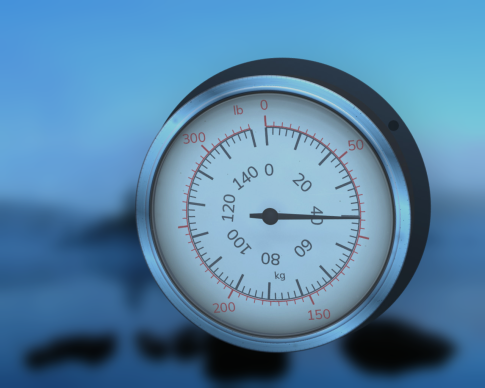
40 kg
